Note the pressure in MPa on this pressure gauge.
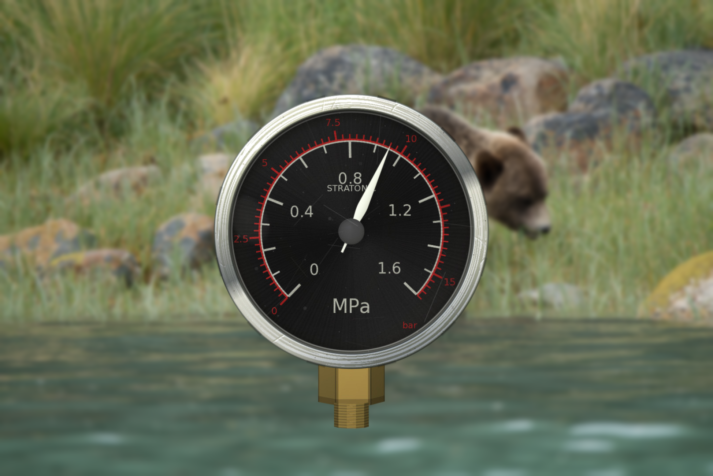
0.95 MPa
